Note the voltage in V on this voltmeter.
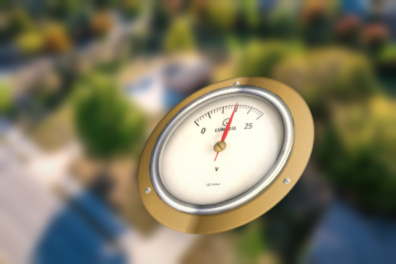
15 V
